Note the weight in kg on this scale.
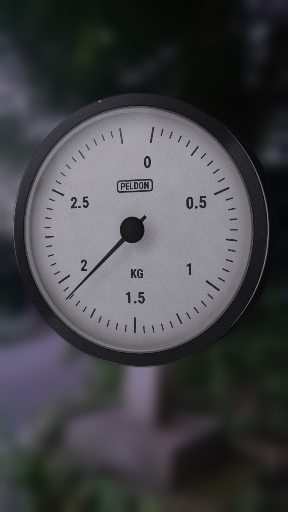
1.9 kg
